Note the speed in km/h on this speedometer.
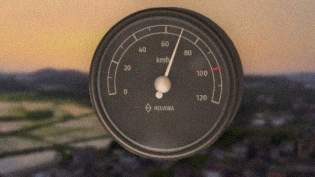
70 km/h
